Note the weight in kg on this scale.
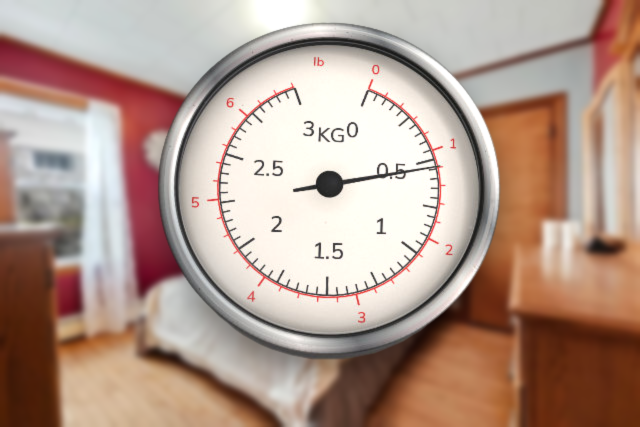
0.55 kg
